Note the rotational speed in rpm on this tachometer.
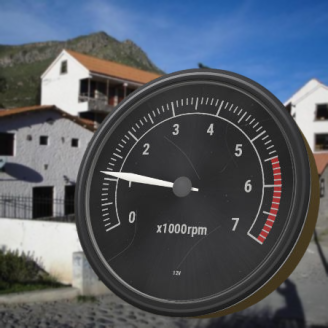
1100 rpm
